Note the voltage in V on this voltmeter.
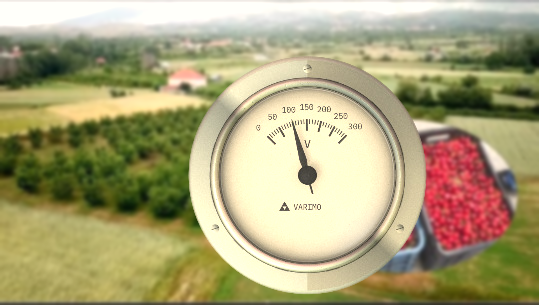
100 V
